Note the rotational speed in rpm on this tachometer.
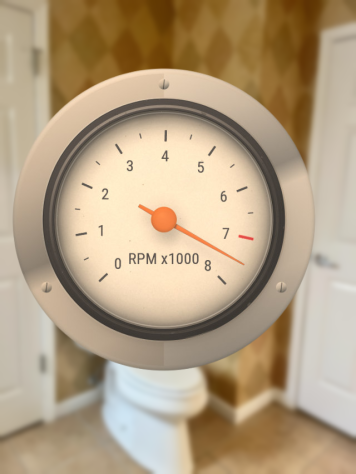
7500 rpm
